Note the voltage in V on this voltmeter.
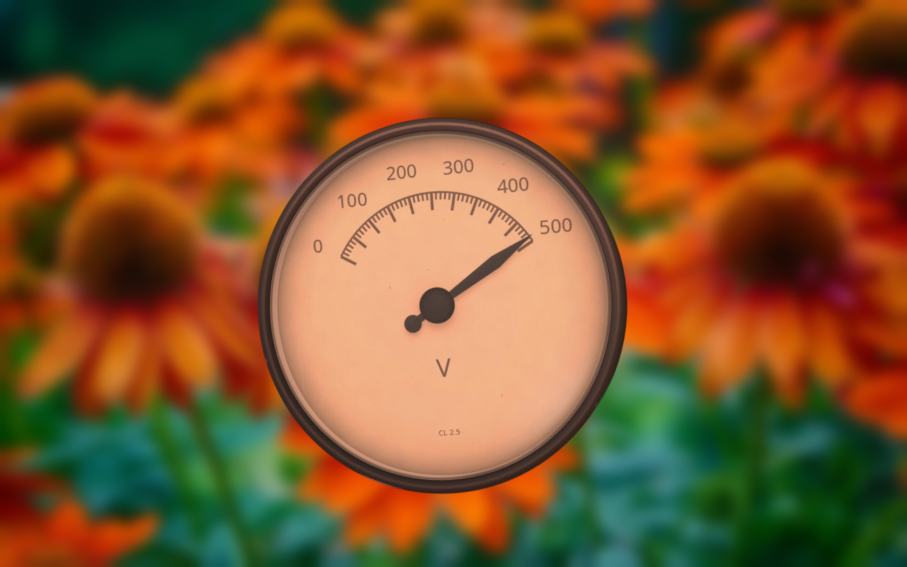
490 V
